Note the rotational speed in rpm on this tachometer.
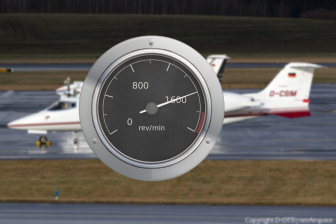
1600 rpm
